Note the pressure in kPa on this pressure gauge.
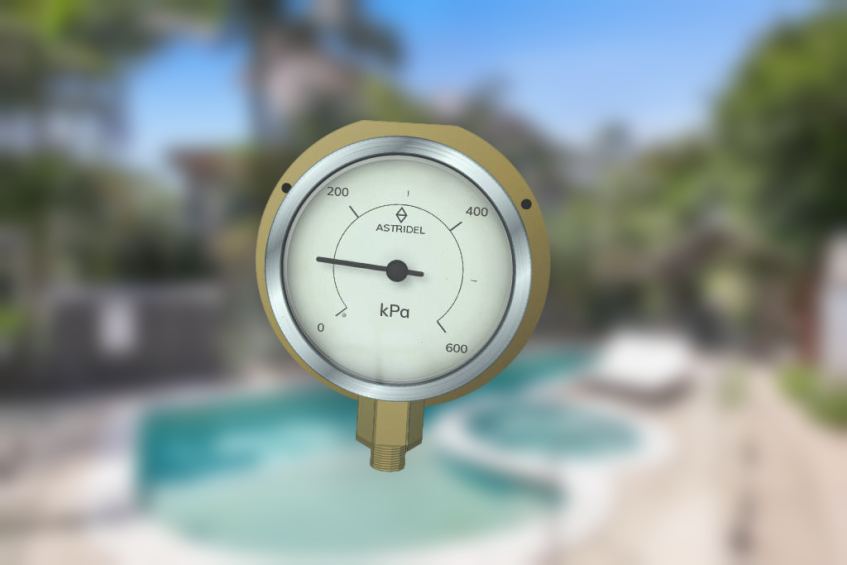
100 kPa
